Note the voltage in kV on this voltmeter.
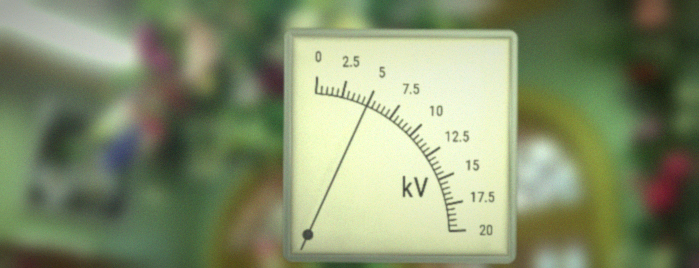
5 kV
